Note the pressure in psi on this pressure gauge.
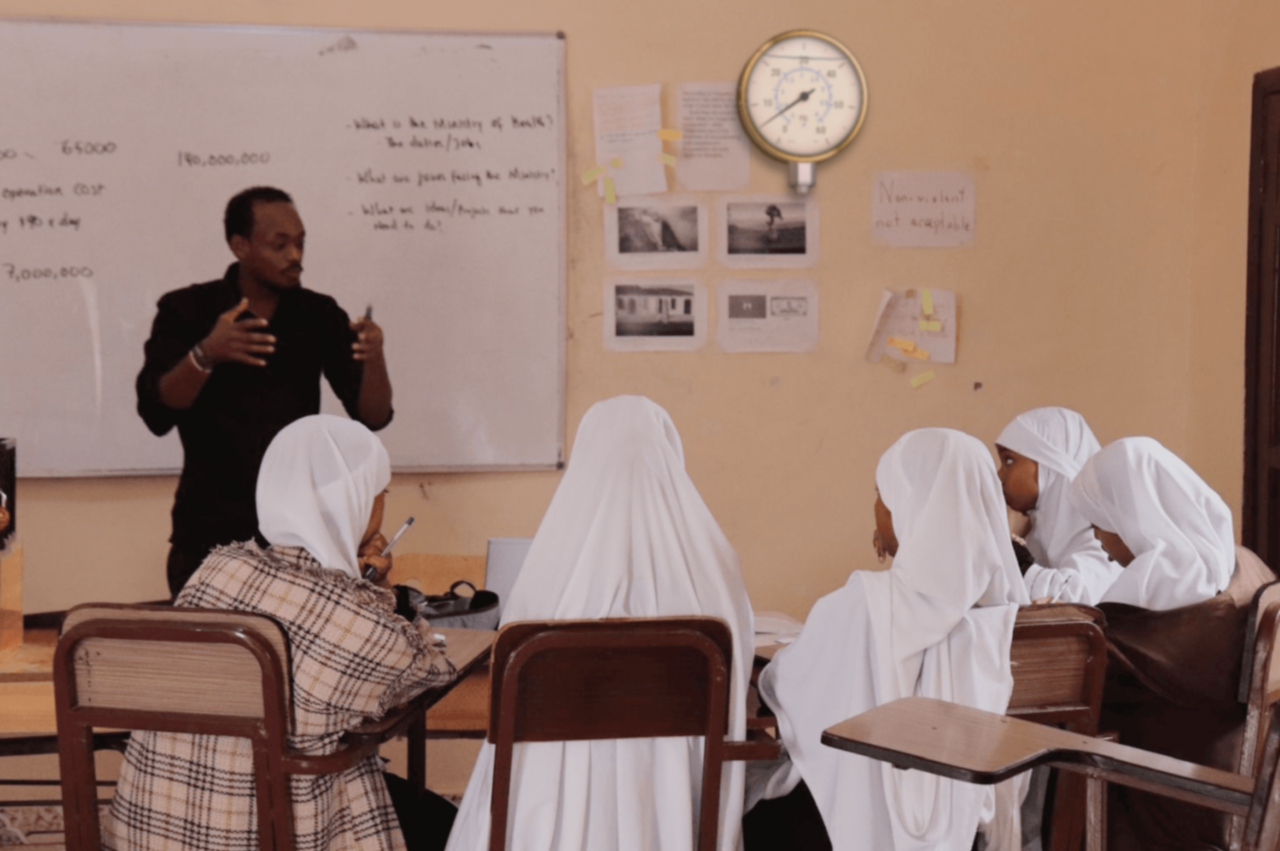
5 psi
